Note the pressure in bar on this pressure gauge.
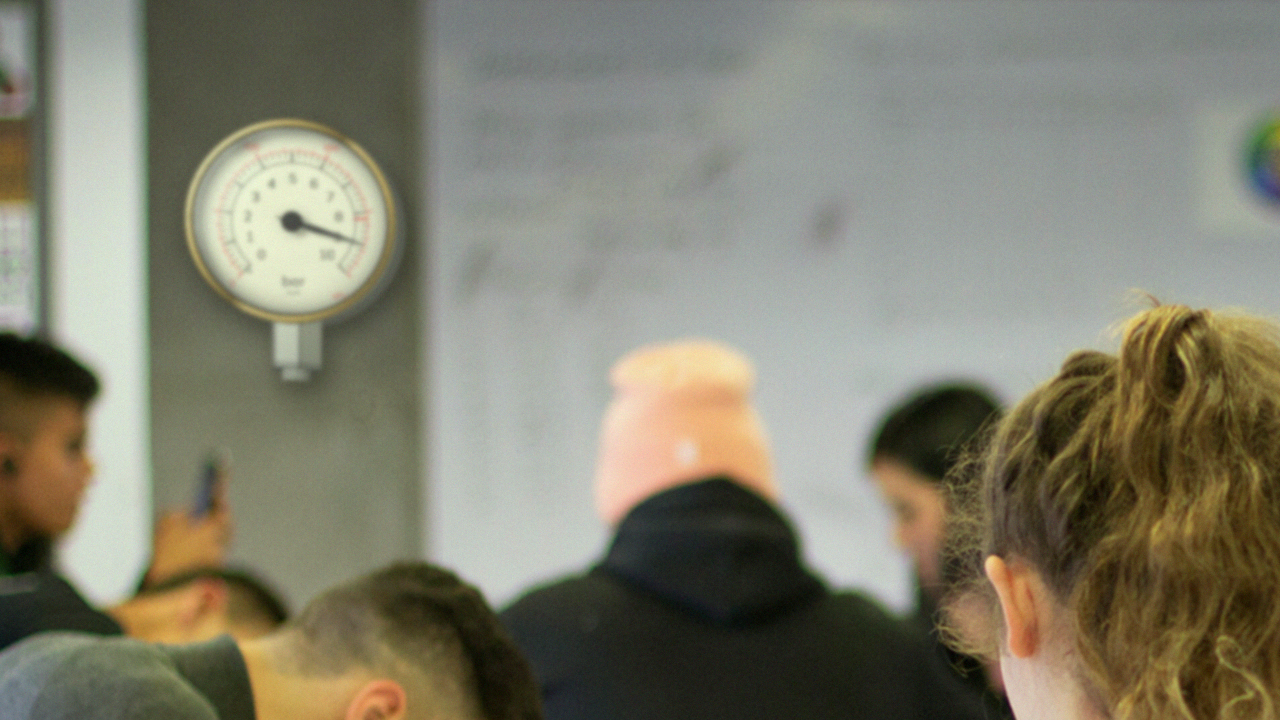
9 bar
